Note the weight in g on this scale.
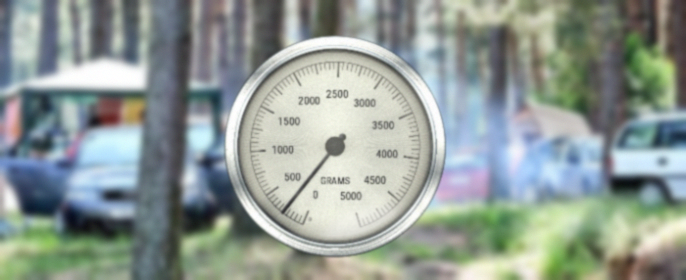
250 g
